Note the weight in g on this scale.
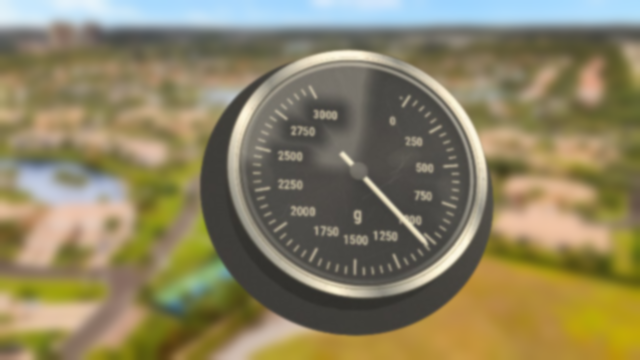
1050 g
